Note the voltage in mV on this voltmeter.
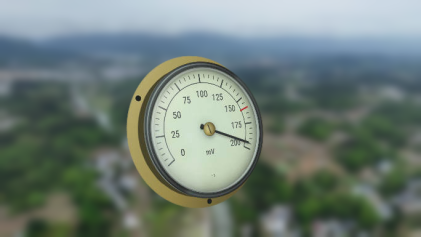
195 mV
